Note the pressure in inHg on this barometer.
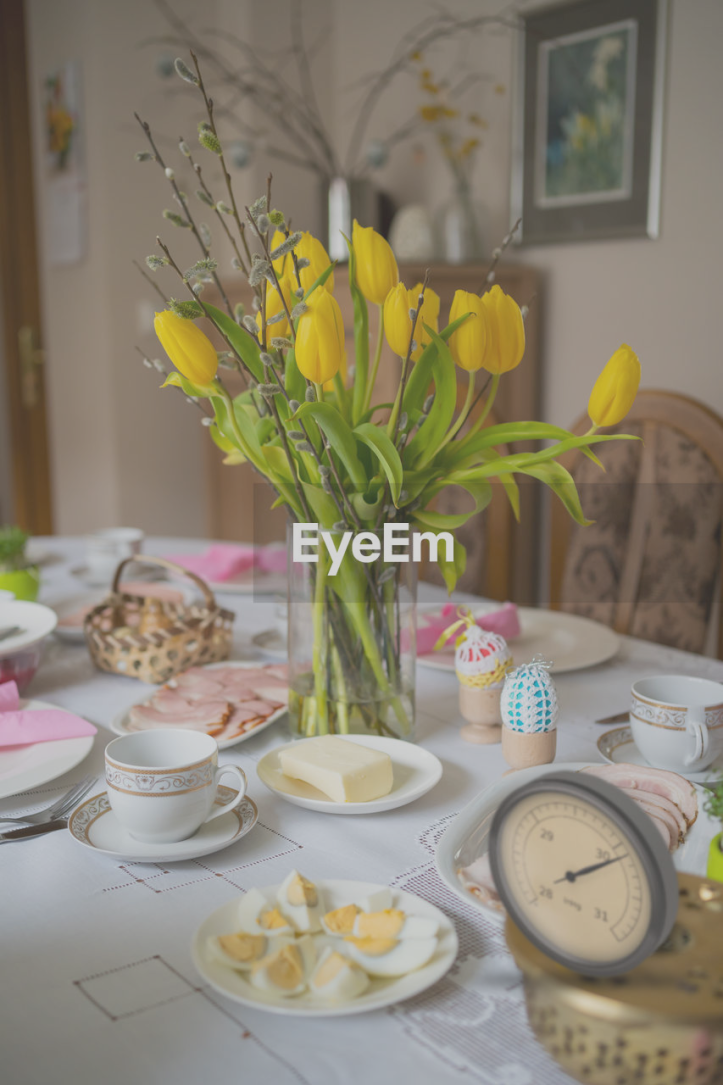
30.1 inHg
